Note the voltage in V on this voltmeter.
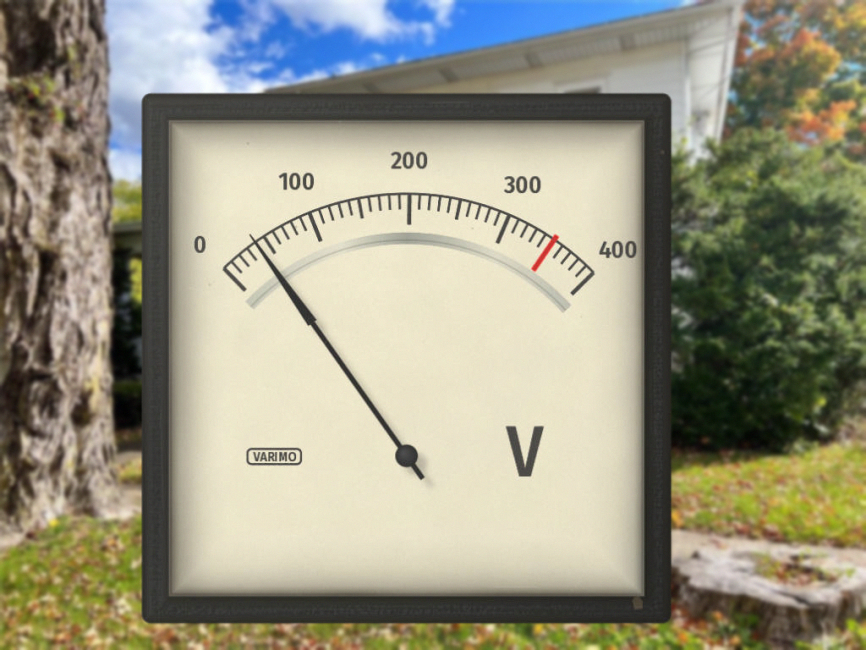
40 V
